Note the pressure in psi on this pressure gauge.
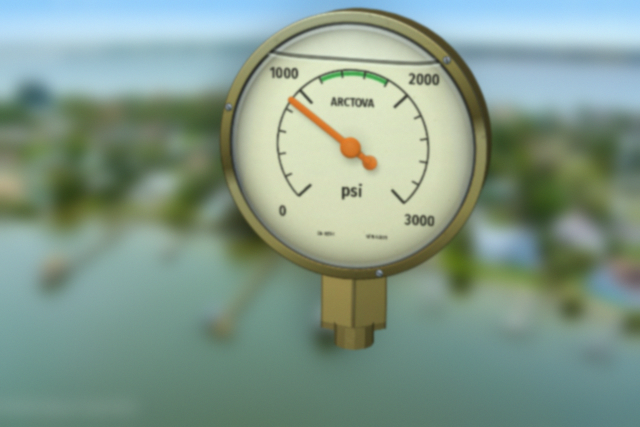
900 psi
